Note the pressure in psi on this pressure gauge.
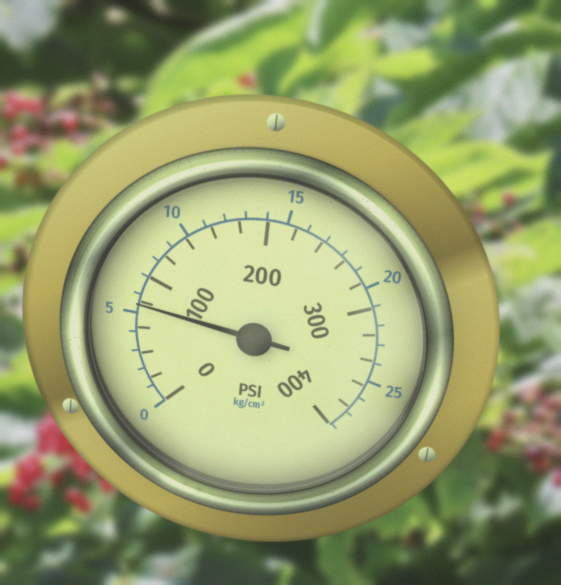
80 psi
